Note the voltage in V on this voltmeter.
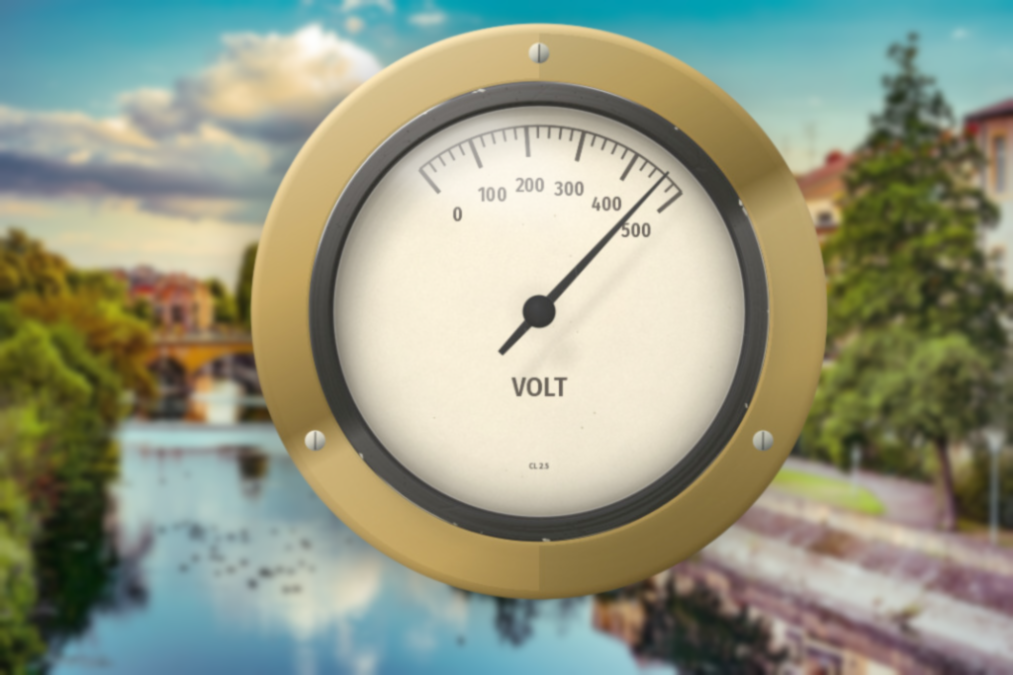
460 V
